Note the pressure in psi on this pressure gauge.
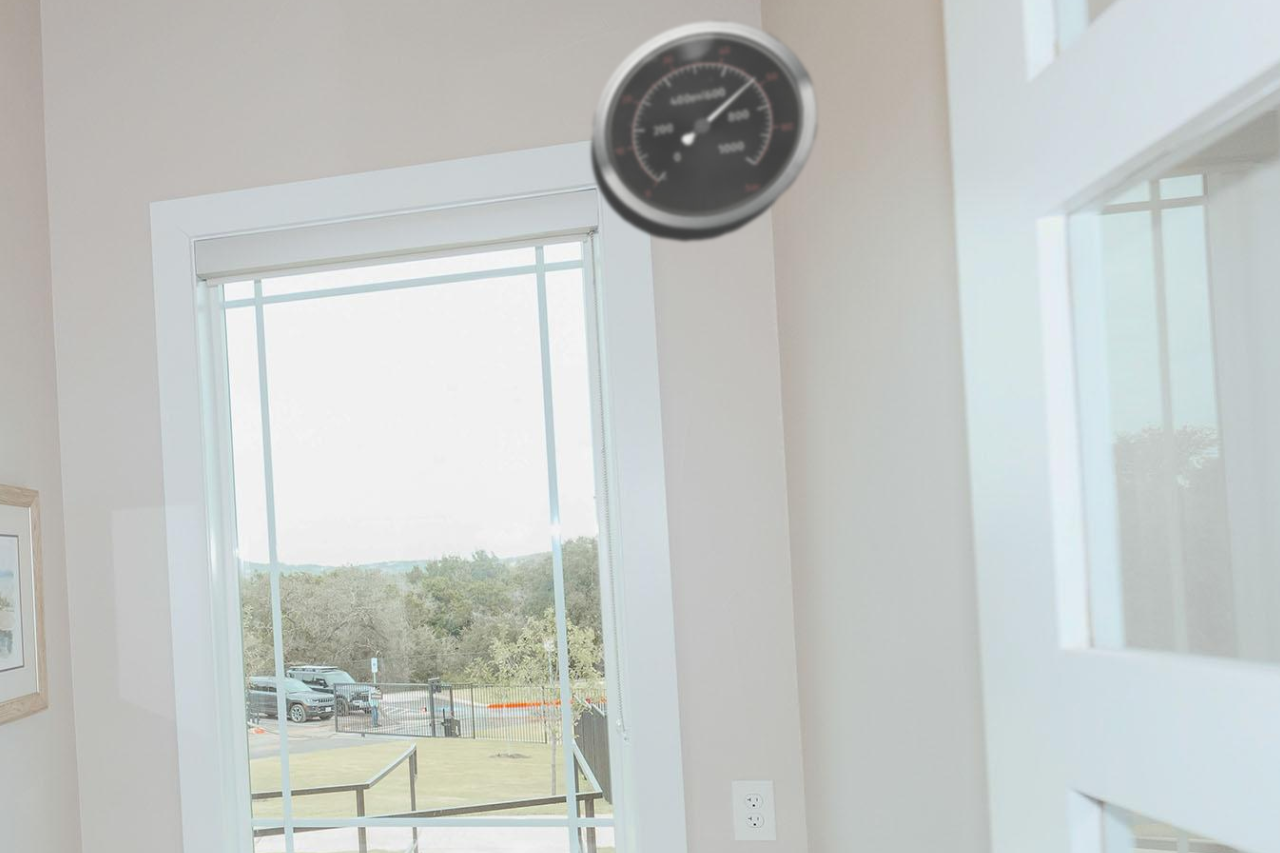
700 psi
